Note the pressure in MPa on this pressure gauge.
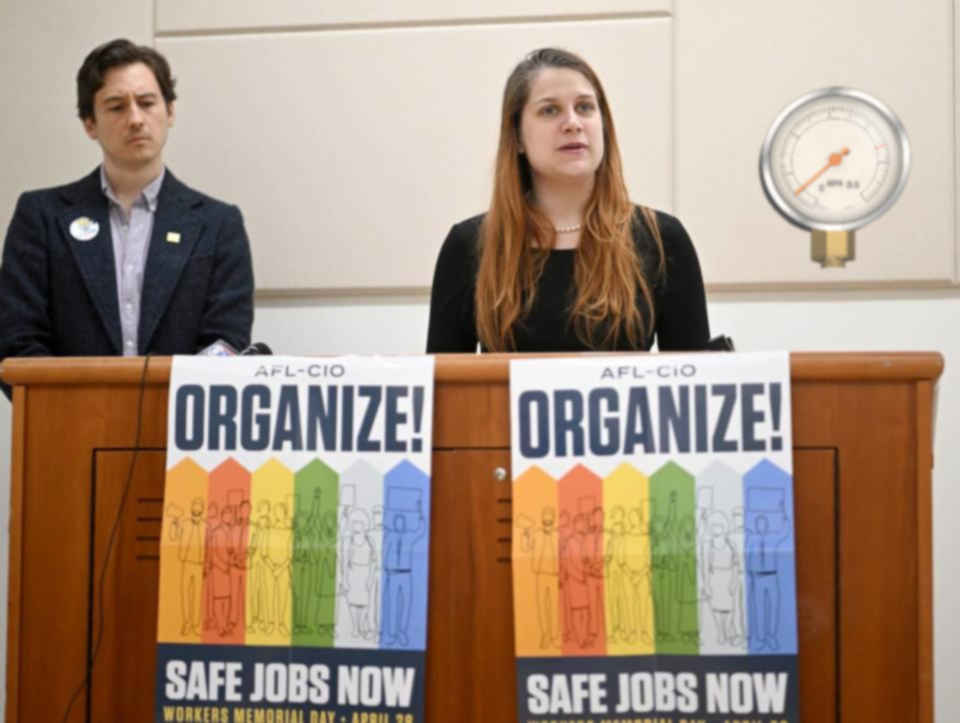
0.05 MPa
